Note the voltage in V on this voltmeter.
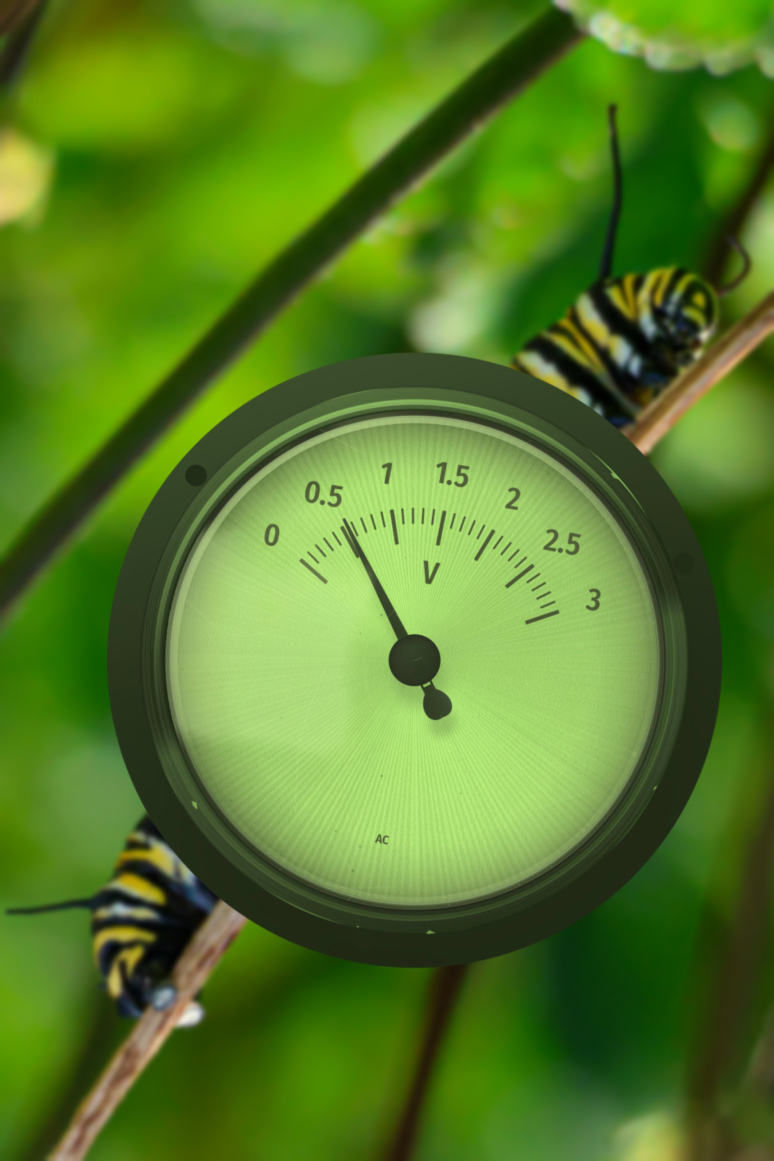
0.55 V
